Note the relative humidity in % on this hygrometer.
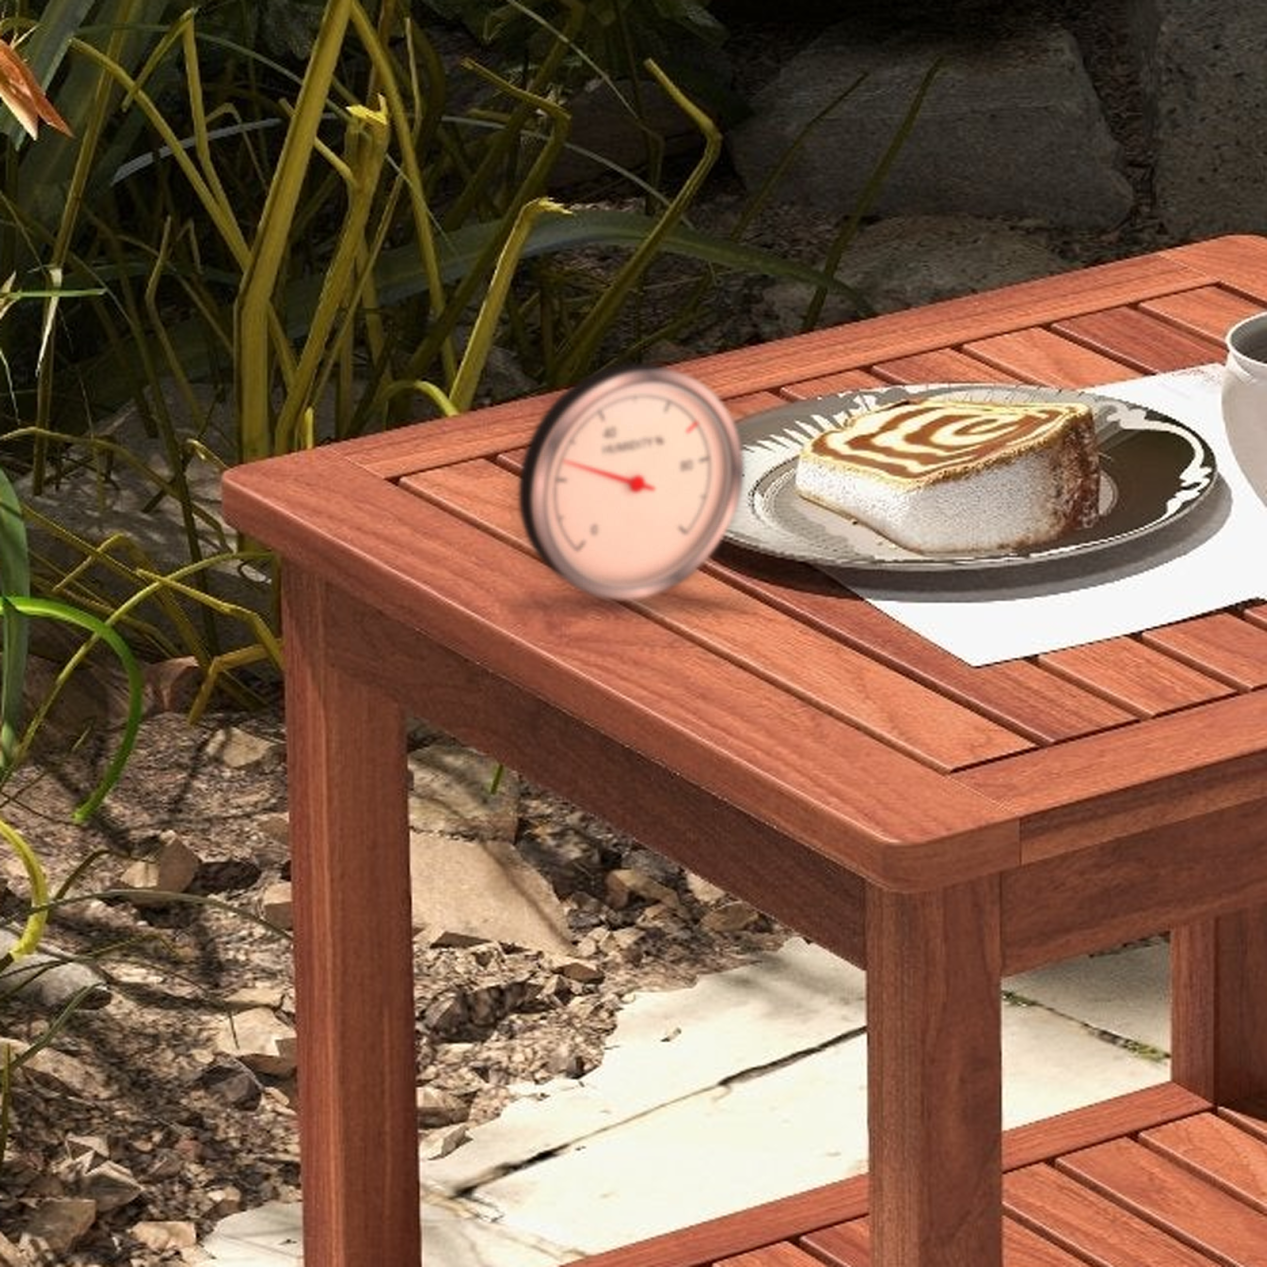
25 %
